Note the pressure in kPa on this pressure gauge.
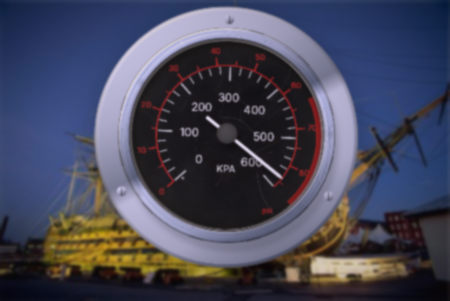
580 kPa
